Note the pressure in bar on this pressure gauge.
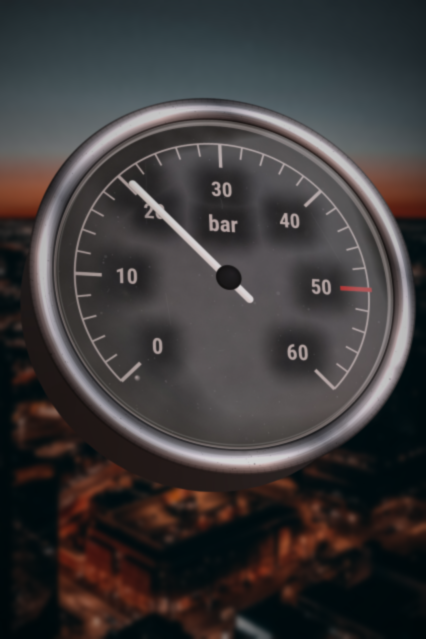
20 bar
